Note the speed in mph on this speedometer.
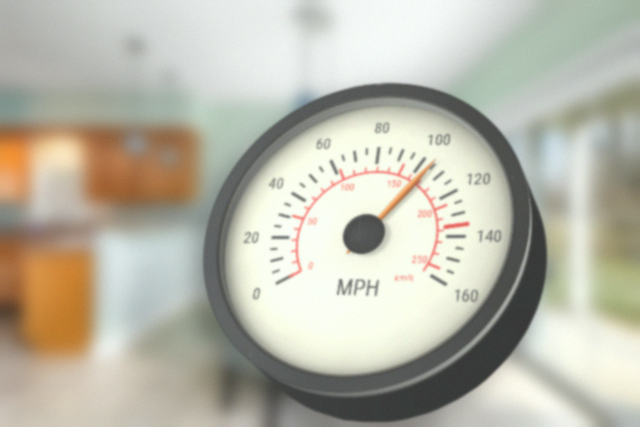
105 mph
